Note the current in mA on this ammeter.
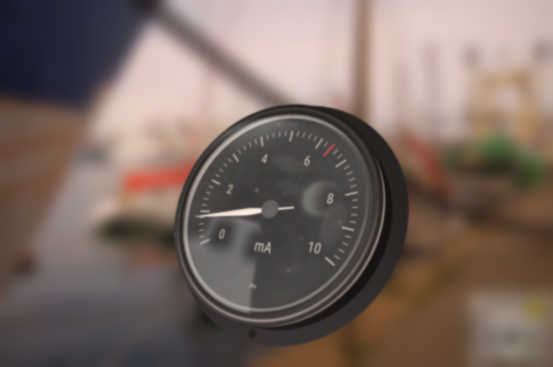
0.8 mA
